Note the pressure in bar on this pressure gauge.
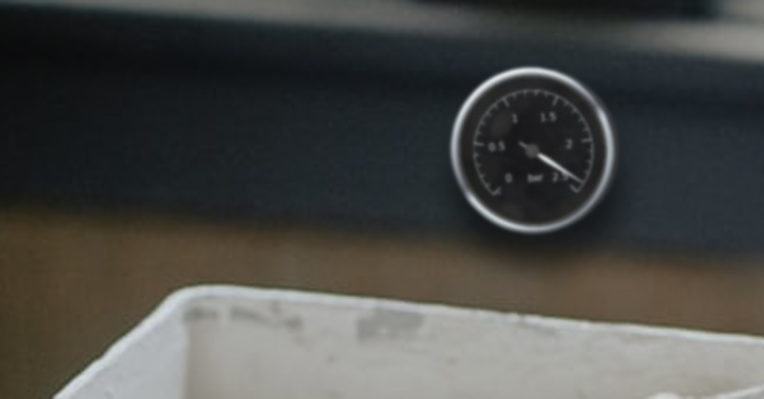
2.4 bar
